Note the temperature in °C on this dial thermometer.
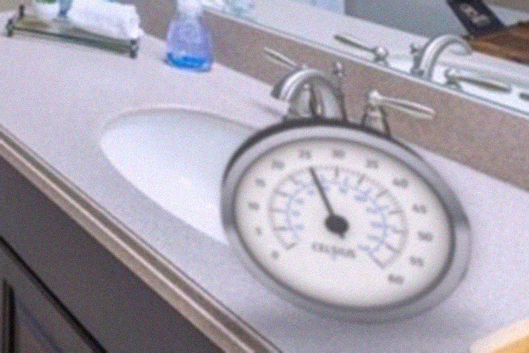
25 °C
